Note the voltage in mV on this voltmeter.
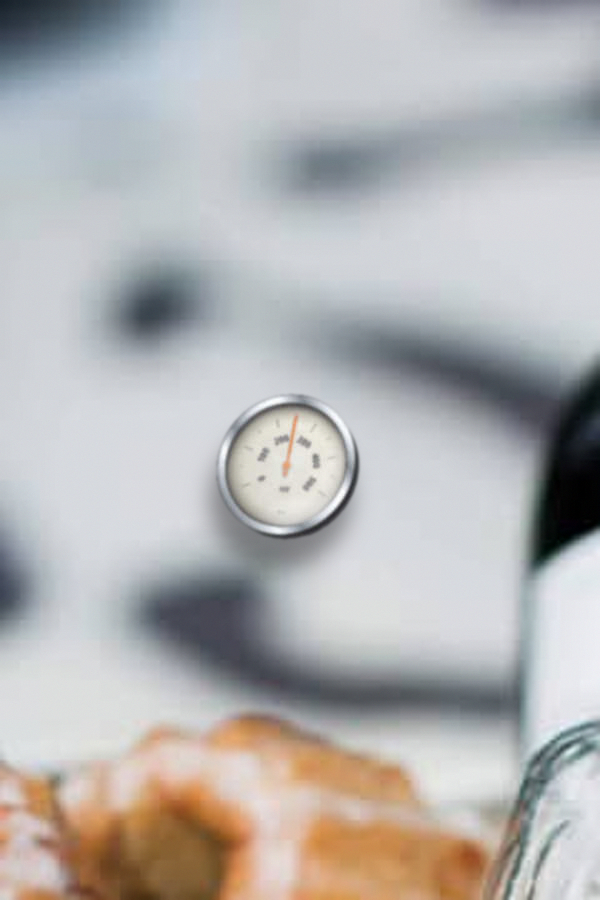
250 mV
